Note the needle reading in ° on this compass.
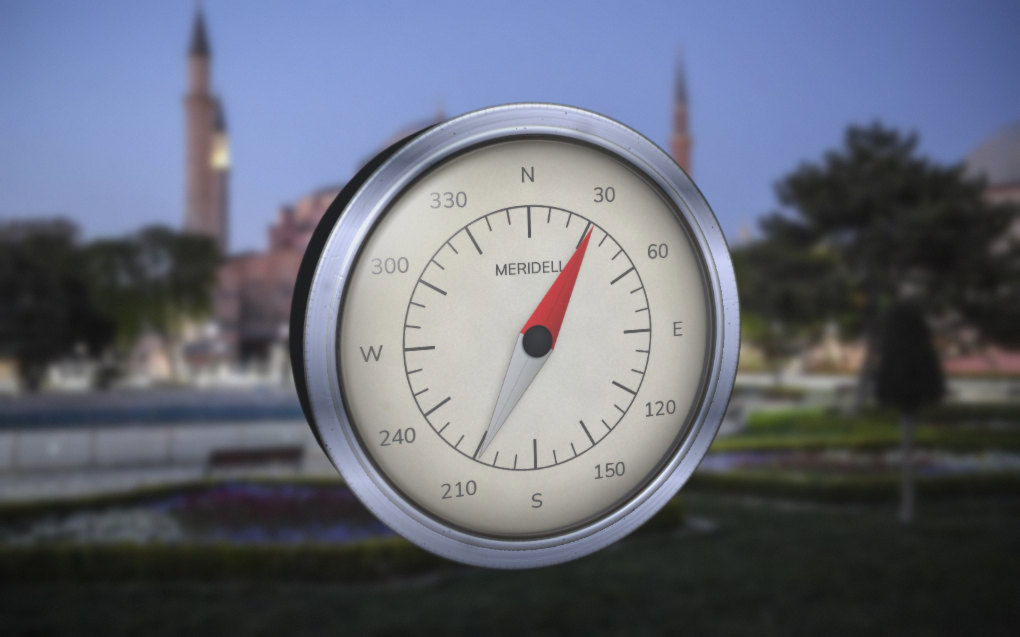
30 °
